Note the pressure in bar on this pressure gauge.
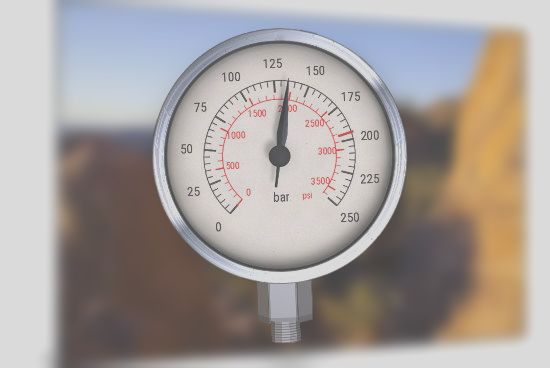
135 bar
